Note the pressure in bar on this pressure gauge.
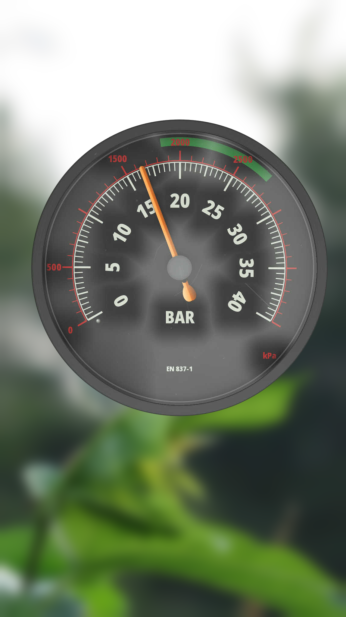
16.5 bar
